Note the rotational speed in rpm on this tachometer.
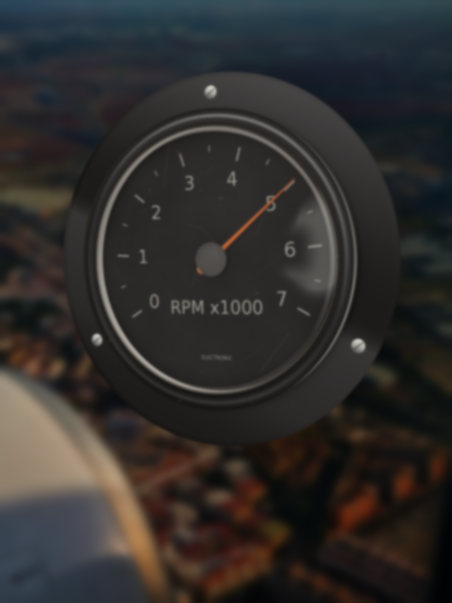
5000 rpm
